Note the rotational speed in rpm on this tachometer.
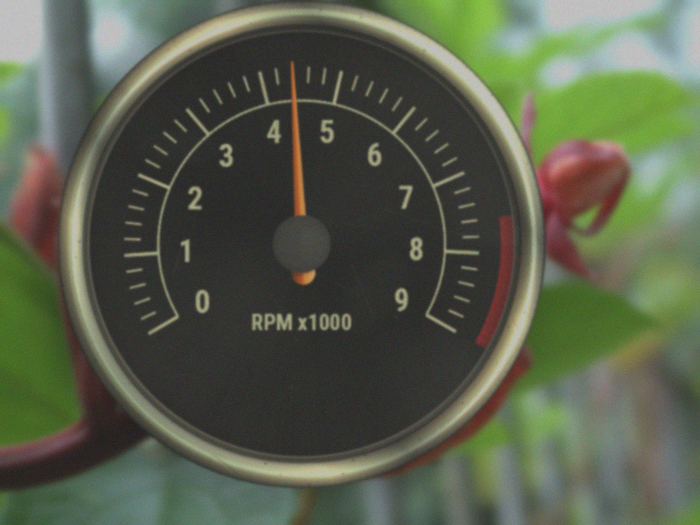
4400 rpm
